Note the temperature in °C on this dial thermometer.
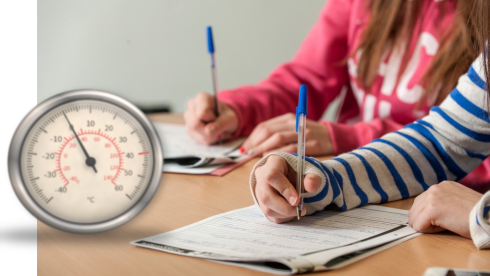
0 °C
